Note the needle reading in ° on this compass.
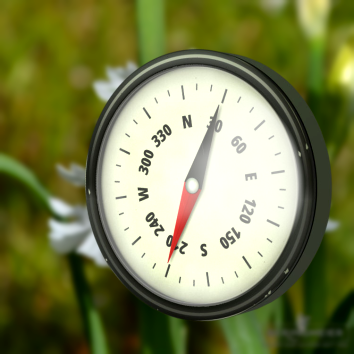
210 °
